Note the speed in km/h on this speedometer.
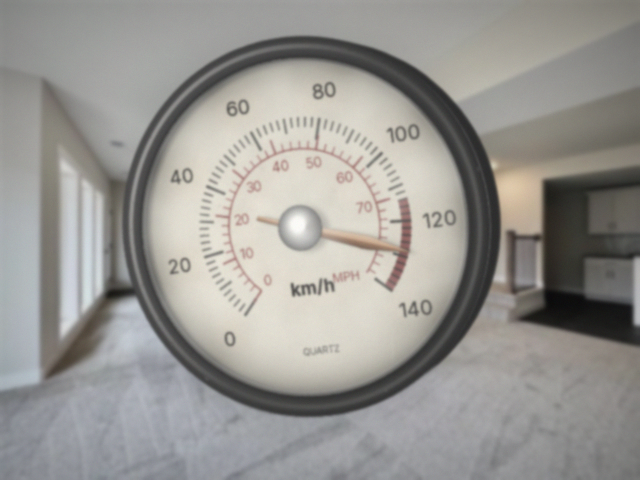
128 km/h
